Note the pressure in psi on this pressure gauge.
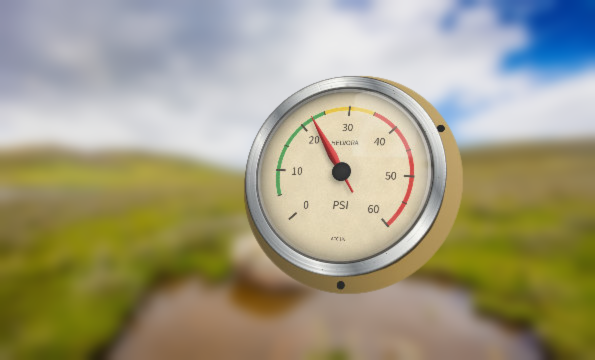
22.5 psi
